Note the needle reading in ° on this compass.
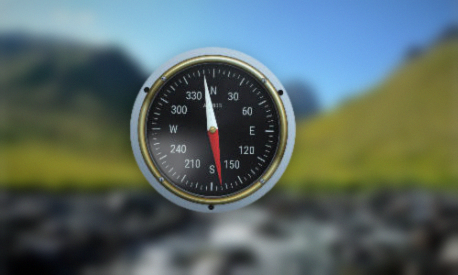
170 °
